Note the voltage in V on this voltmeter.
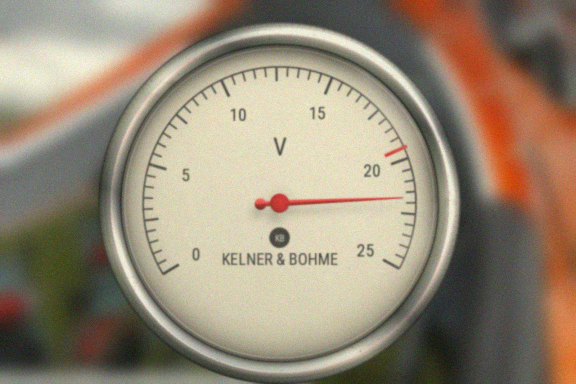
21.75 V
